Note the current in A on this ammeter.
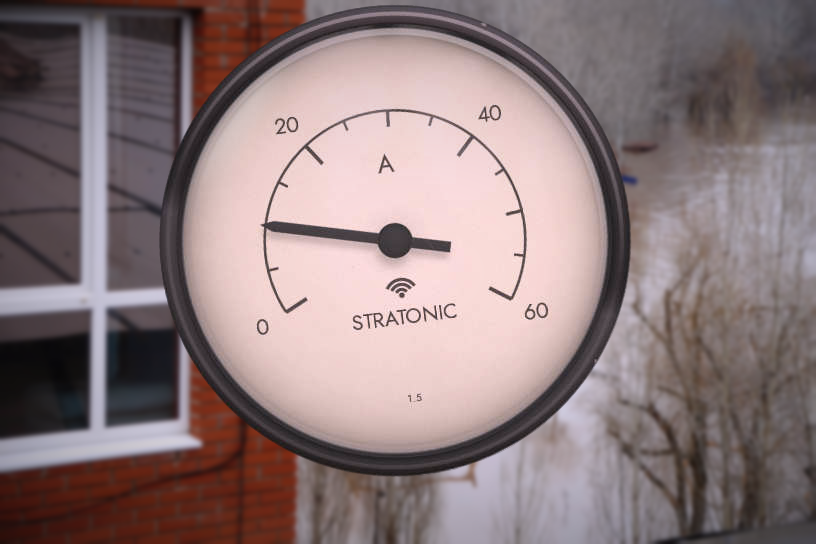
10 A
